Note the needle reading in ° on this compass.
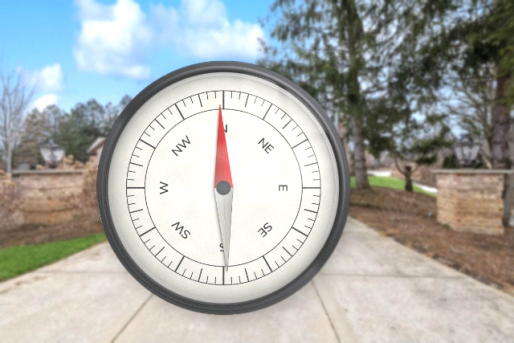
357.5 °
